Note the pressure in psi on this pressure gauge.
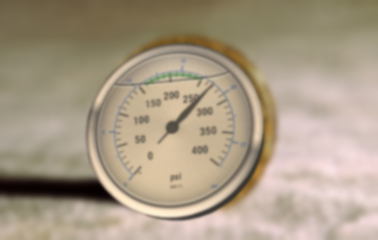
270 psi
